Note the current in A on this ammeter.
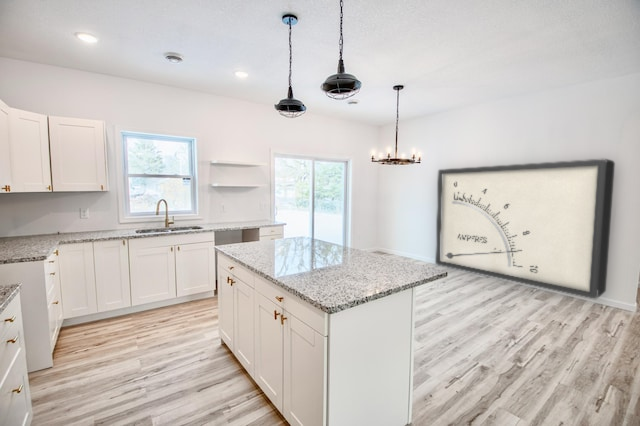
9 A
